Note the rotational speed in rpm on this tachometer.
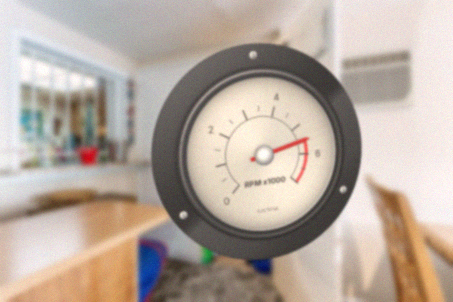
5500 rpm
